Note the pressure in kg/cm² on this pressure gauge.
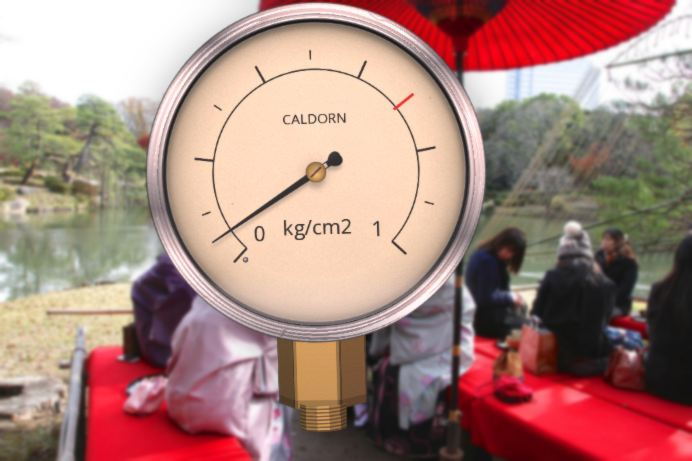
0.05 kg/cm²
